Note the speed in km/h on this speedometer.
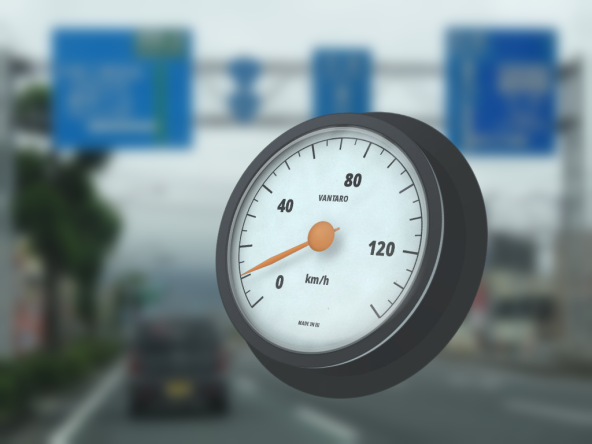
10 km/h
